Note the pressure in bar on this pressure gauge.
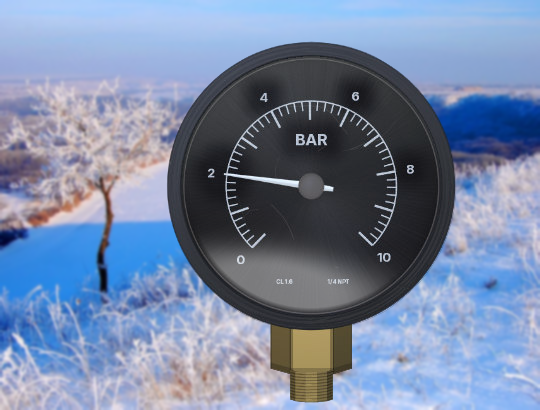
2 bar
